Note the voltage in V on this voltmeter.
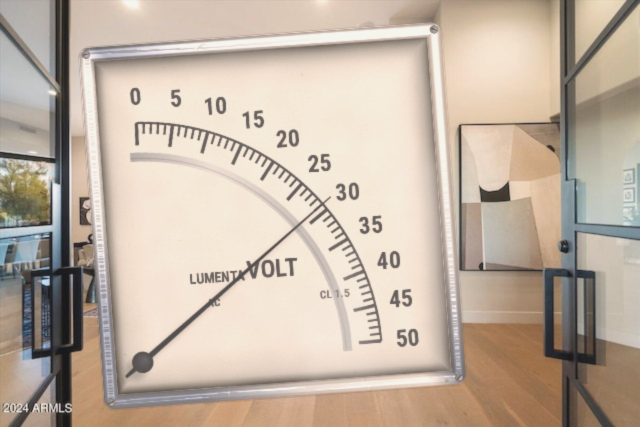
29 V
